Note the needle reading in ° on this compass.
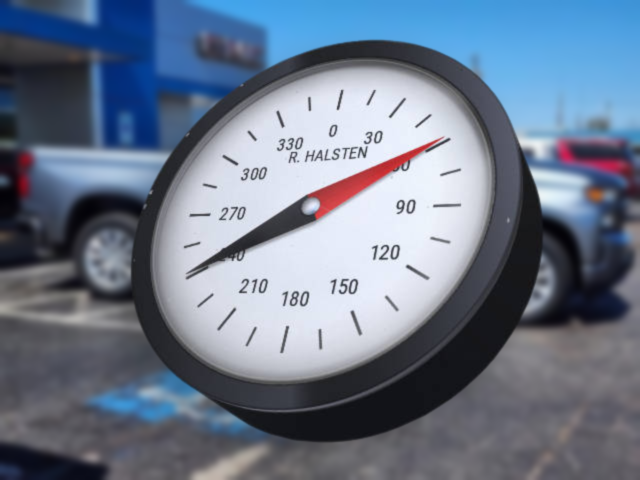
60 °
